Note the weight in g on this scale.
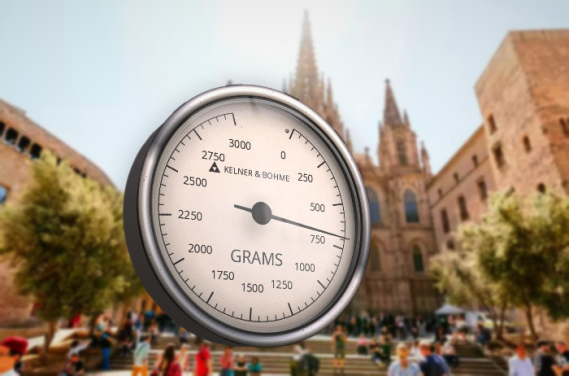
700 g
